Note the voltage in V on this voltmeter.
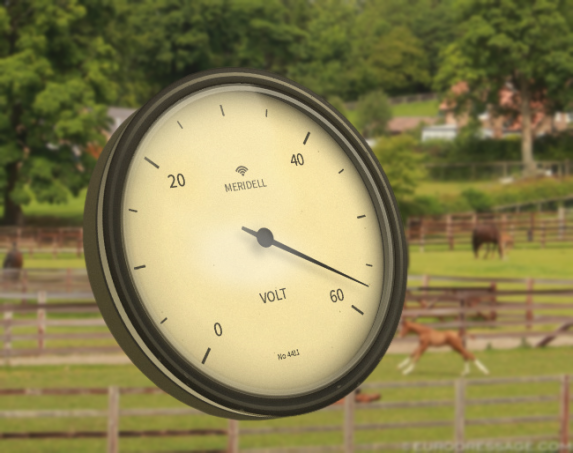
57.5 V
